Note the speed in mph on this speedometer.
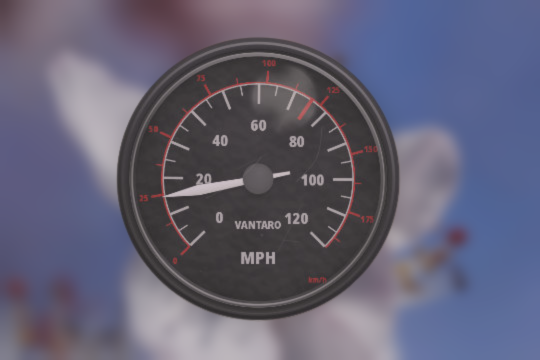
15 mph
